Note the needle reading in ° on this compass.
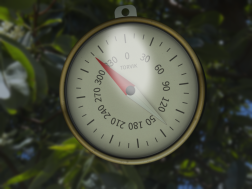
320 °
